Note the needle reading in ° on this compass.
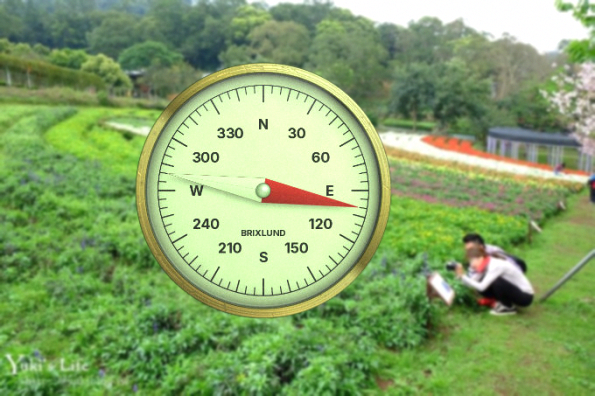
100 °
